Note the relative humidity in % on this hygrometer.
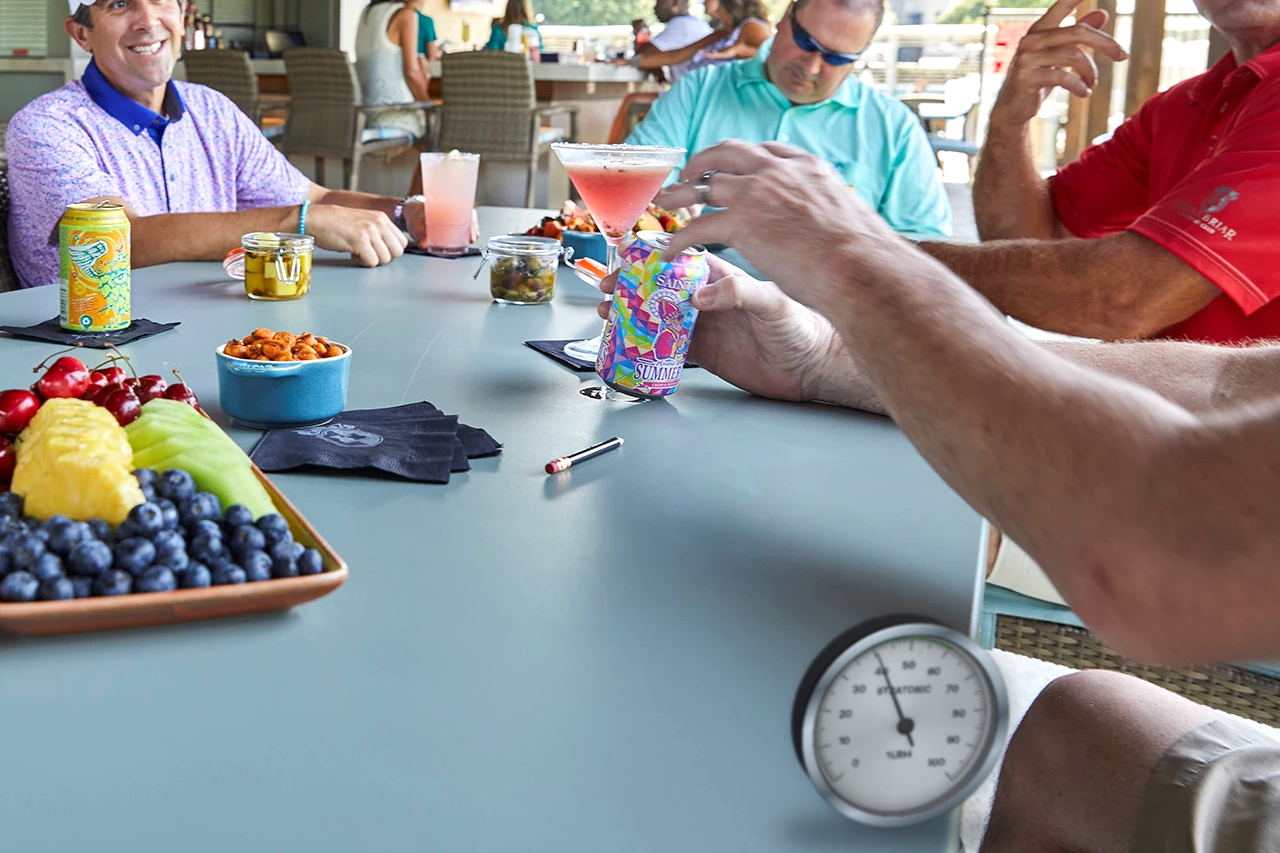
40 %
